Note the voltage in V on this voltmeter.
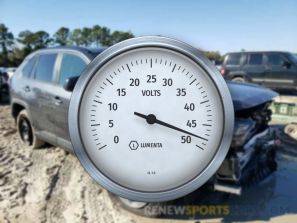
48 V
